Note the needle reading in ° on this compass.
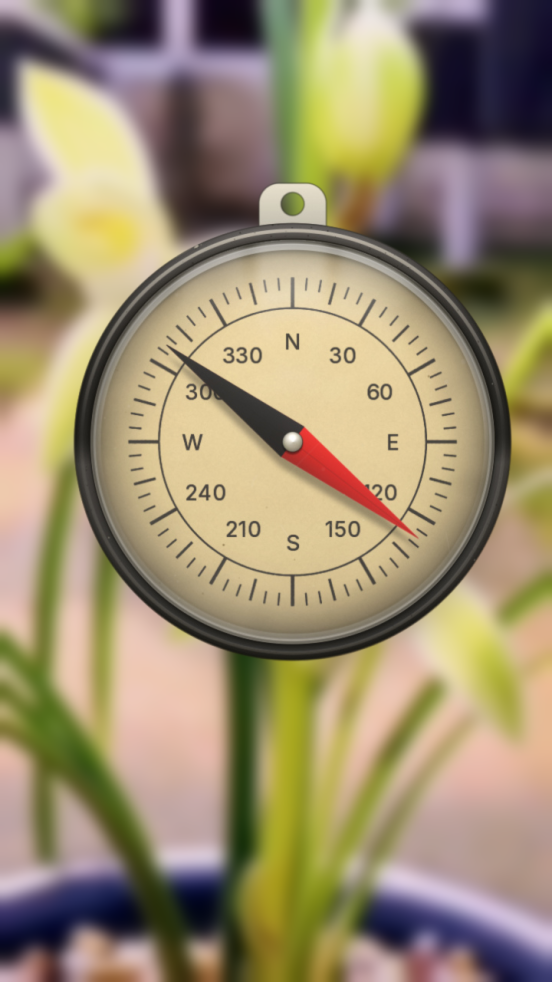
127.5 °
